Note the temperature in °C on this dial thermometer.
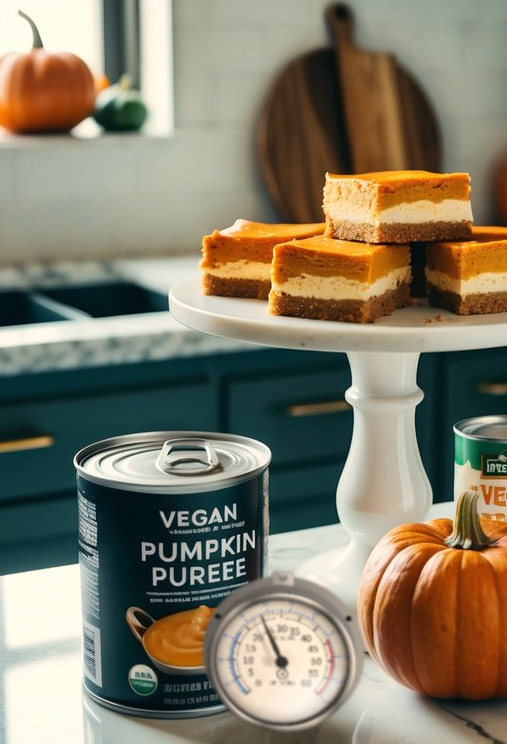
25 °C
